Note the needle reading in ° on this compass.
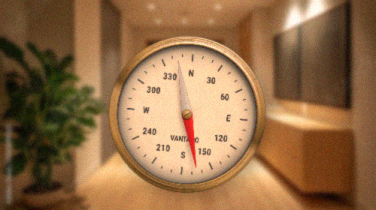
165 °
